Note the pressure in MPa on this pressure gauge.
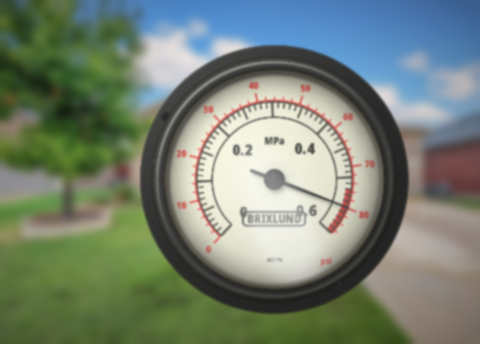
0.55 MPa
